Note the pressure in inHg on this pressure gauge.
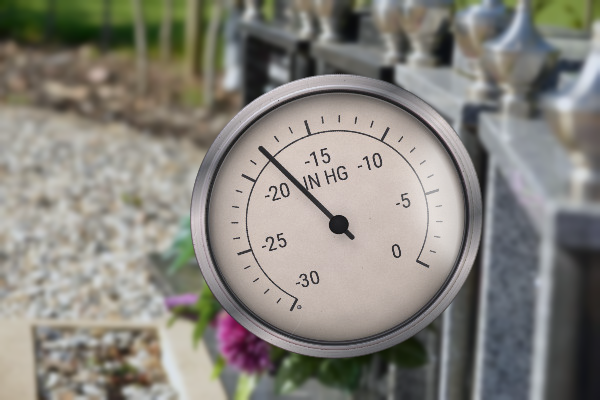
-18 inHg
